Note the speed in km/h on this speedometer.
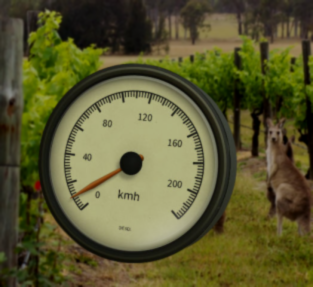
10 km/h
